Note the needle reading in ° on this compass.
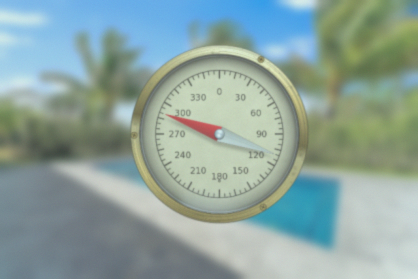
290 °
